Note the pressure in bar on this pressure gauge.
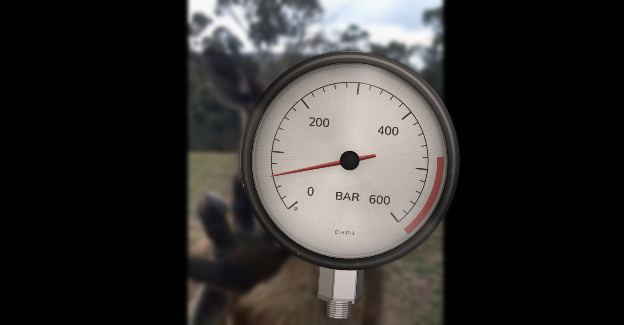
60 bar
